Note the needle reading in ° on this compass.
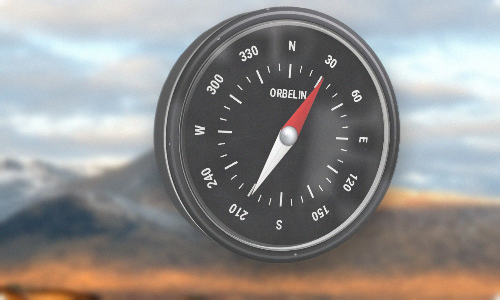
30 °
